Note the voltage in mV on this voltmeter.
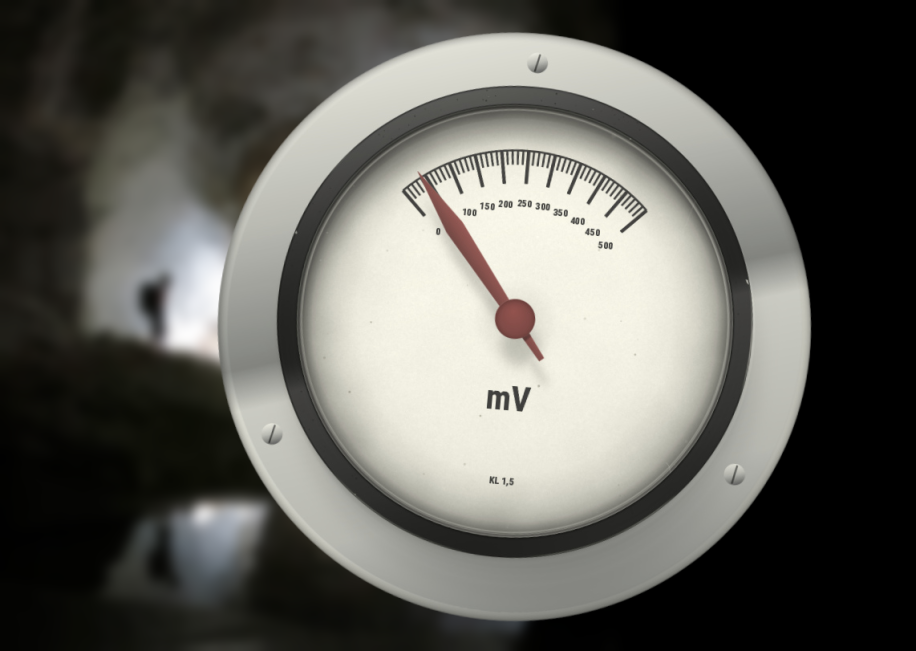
40 mV
